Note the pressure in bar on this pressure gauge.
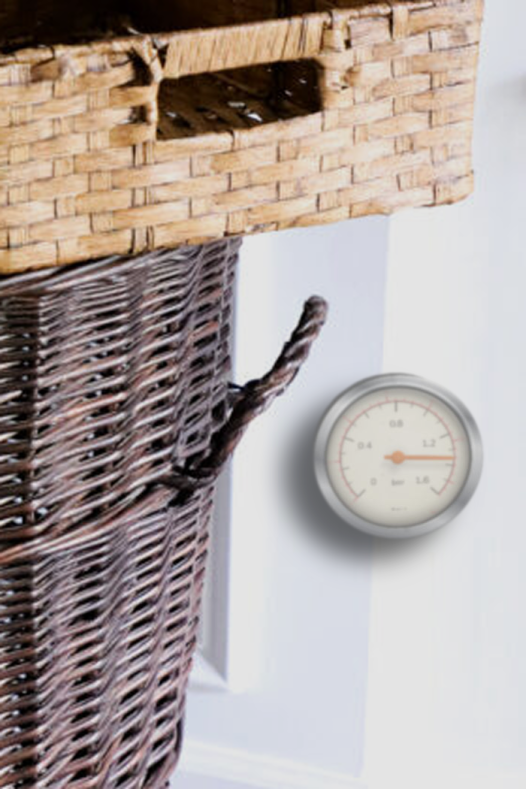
1.35 bar
